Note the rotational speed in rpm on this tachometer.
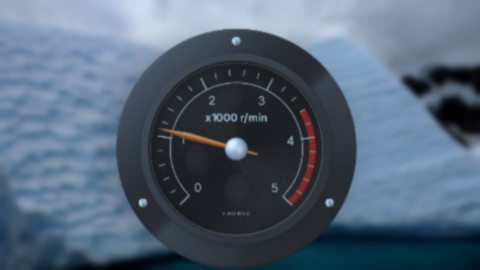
1100 rpm
